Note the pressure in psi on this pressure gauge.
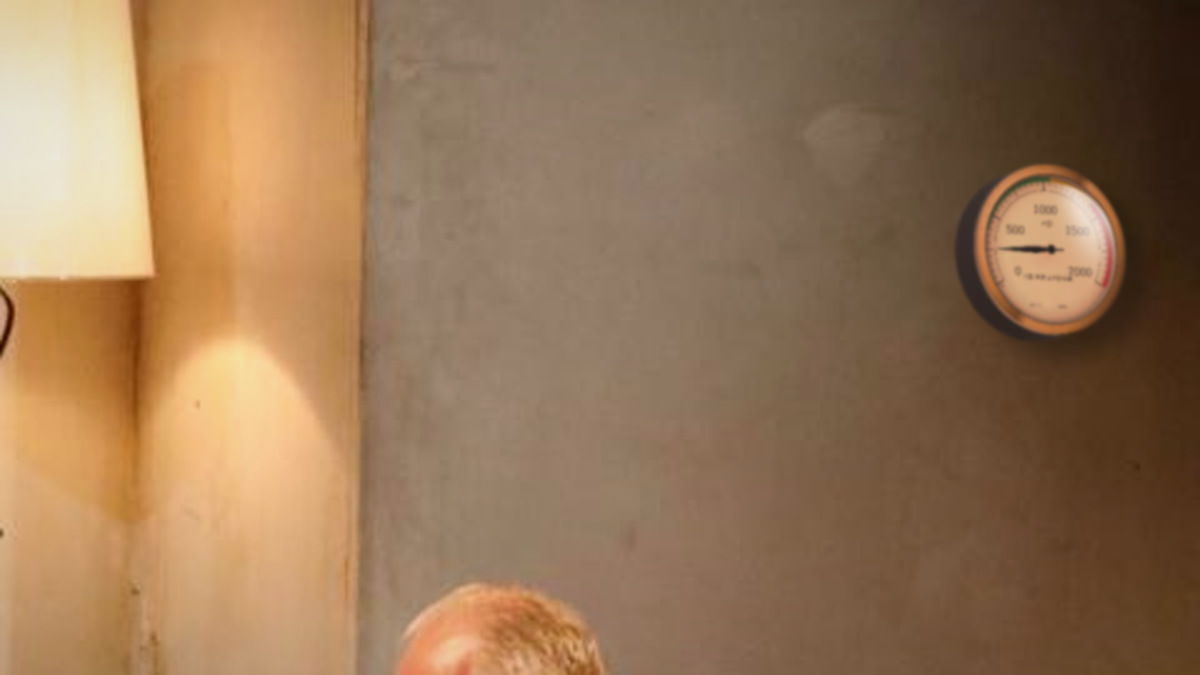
250 psi
